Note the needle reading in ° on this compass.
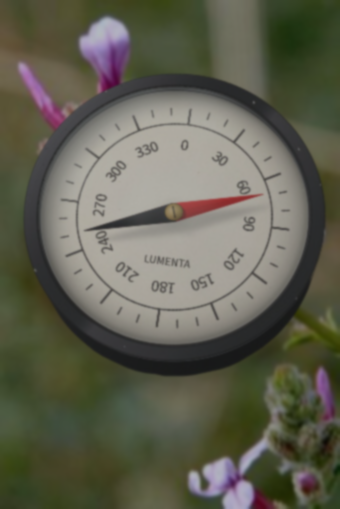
70 °
